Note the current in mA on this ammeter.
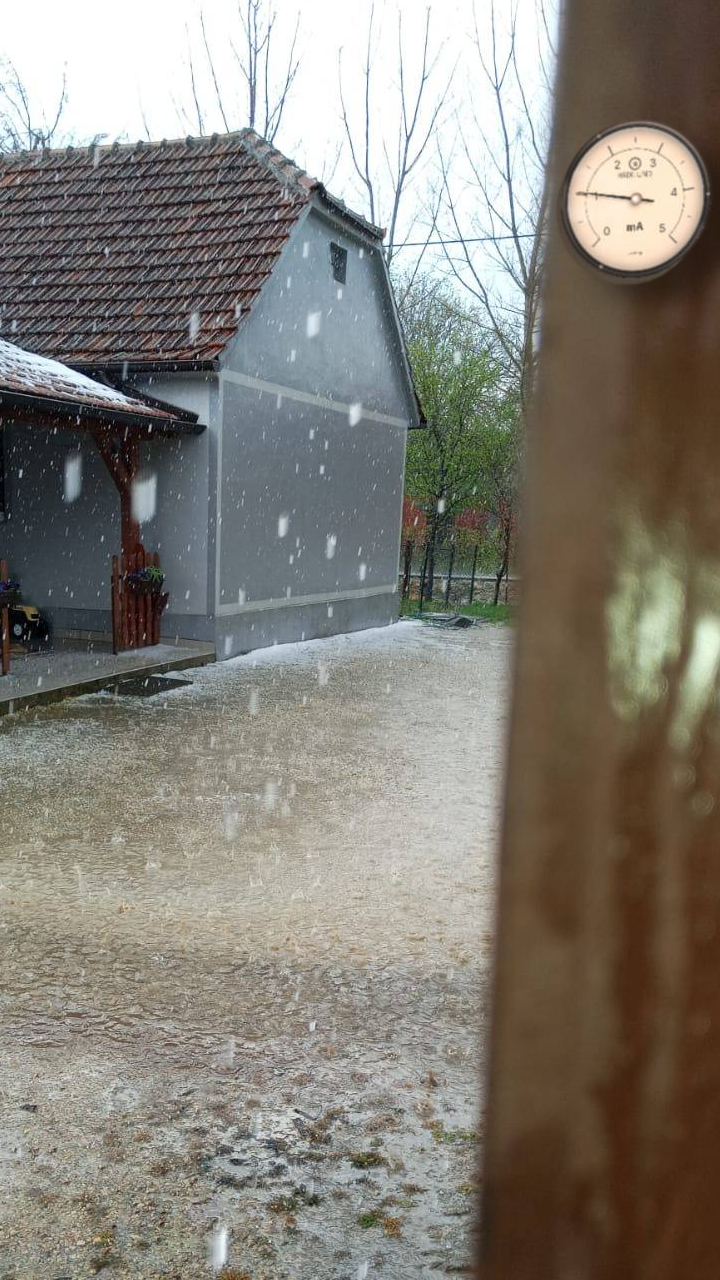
1 mA
